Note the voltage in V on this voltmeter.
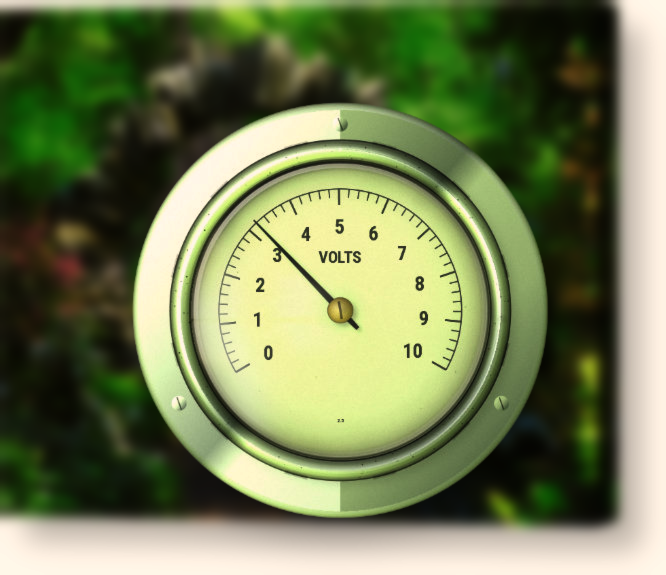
3.2 V
